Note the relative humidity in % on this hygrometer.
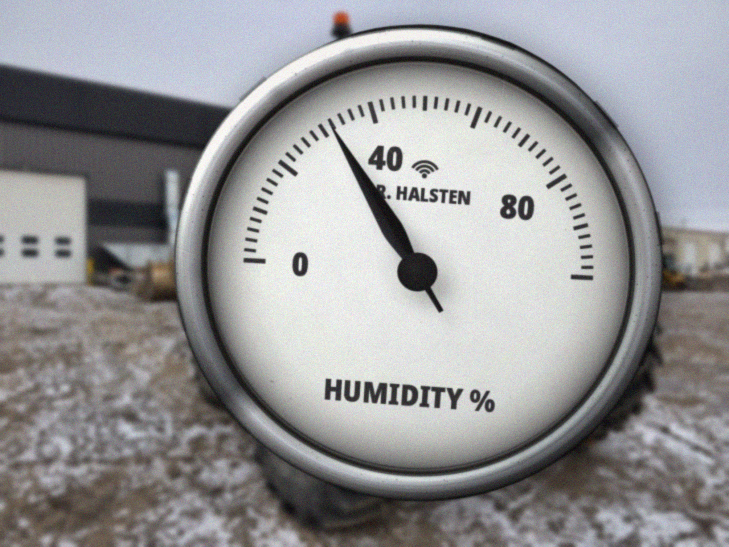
32 %
